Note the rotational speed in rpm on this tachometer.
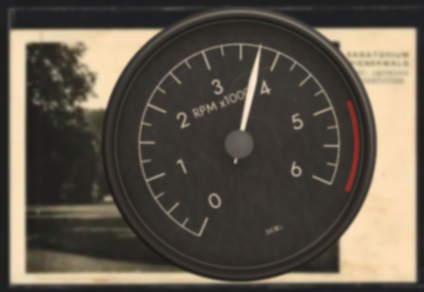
3750 rpm
